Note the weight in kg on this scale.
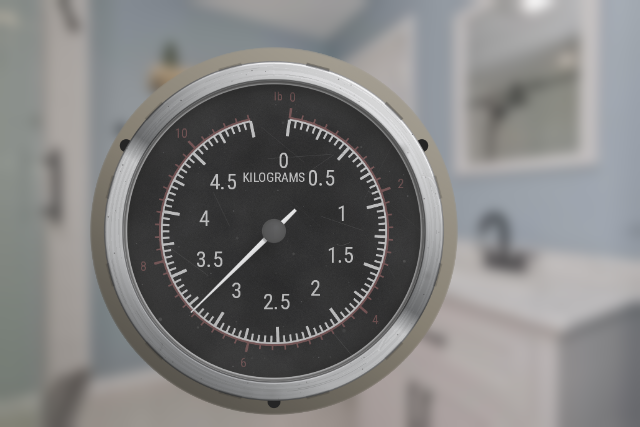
3.2 kg
